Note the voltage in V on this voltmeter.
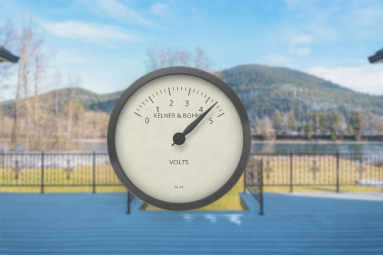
4.4 V
